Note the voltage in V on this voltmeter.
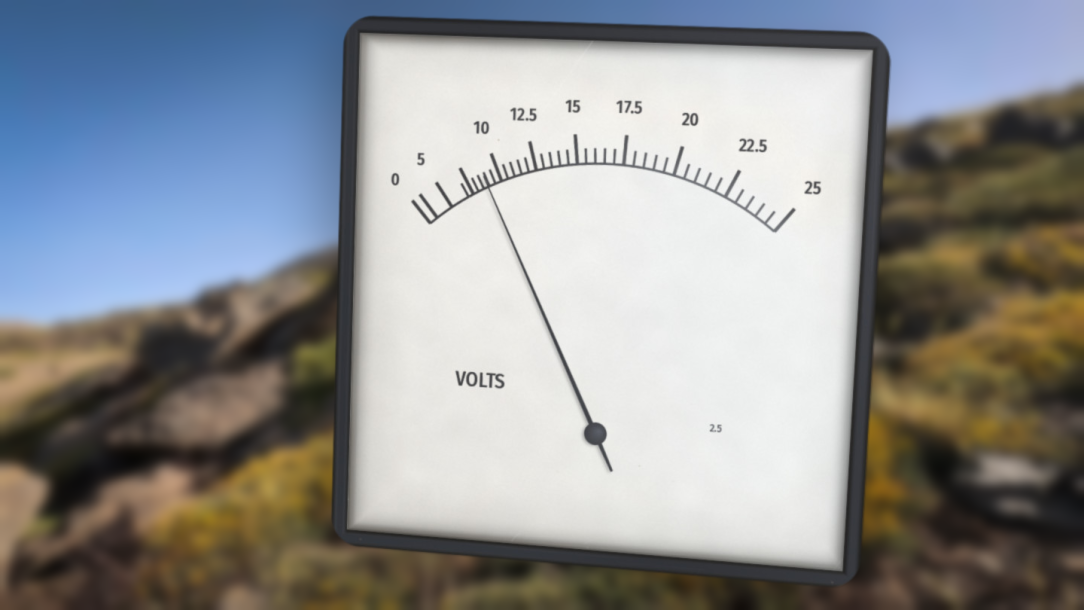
9 V
